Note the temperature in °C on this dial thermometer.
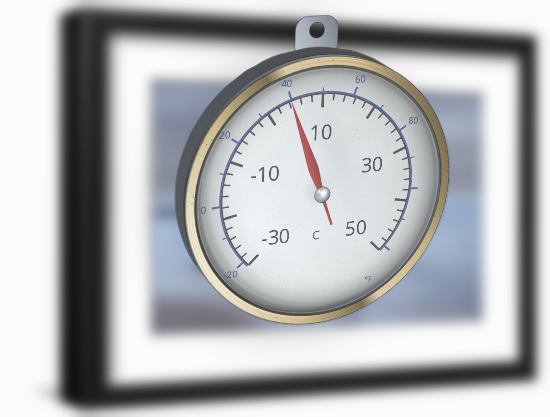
4 °C
